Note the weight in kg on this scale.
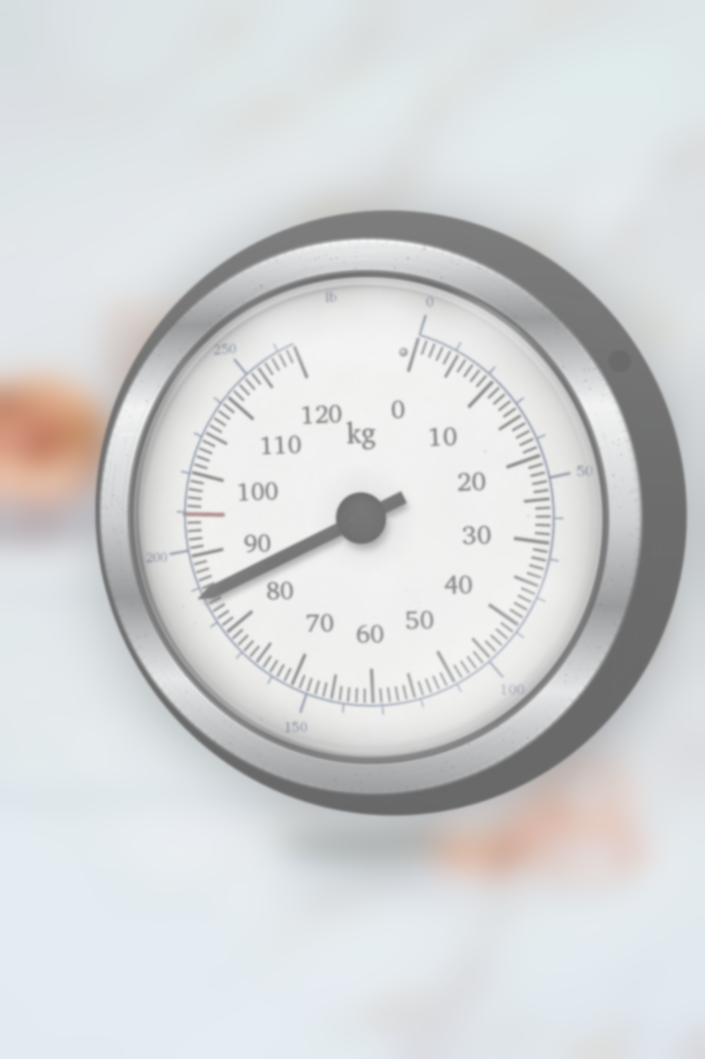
85 kg
